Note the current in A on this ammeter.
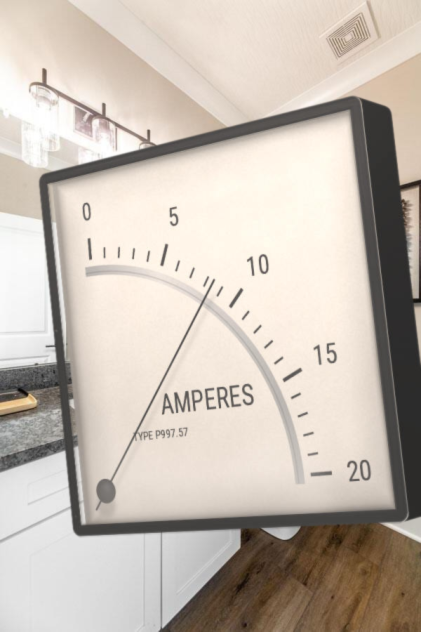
8.5 A
